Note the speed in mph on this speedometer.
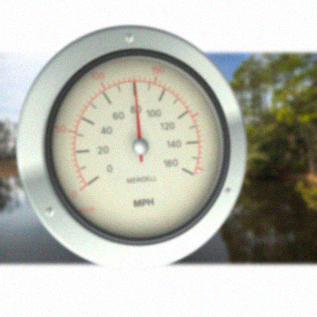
80 mph
